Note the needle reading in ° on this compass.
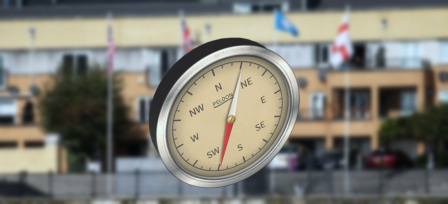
210 °
